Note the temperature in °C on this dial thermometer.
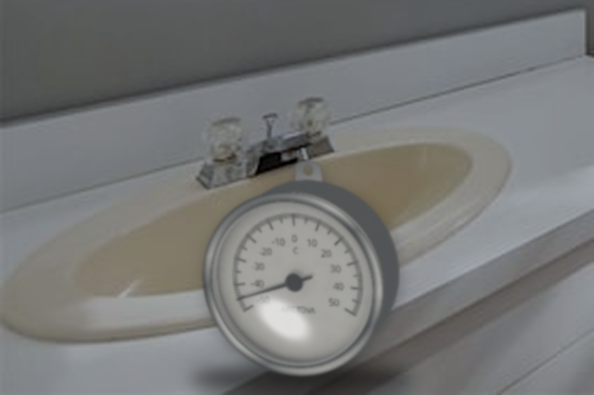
-45 °C
